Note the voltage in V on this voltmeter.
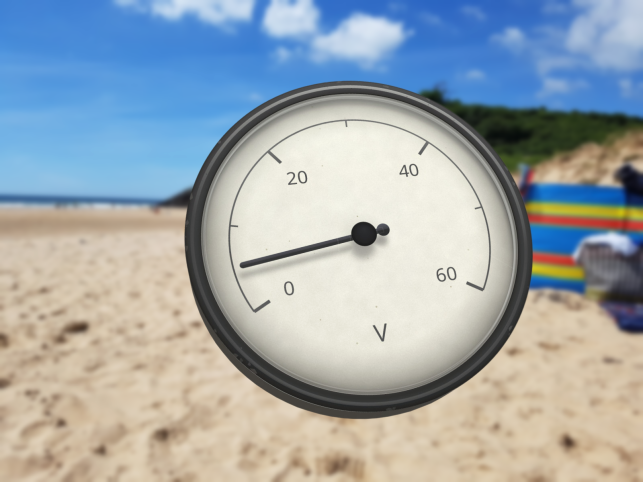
5 V
